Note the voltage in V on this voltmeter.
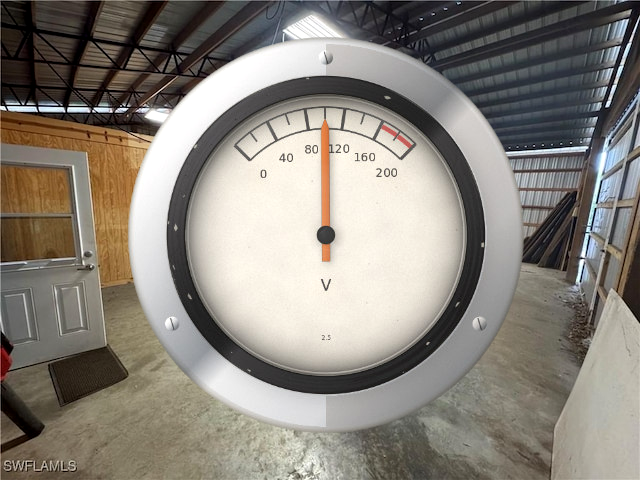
100 V
